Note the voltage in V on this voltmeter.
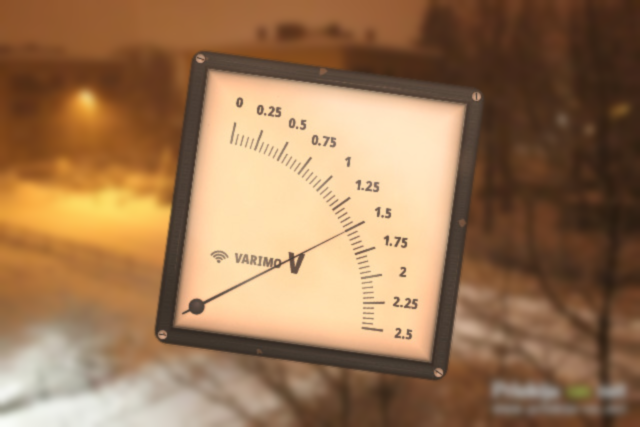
1.5 V
